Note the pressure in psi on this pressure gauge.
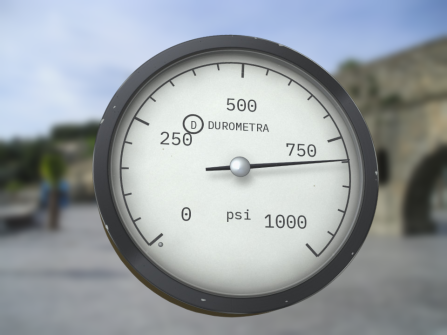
800 psi
